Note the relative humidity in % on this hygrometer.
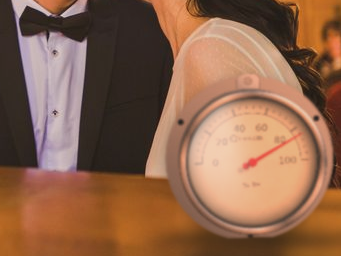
84 %
